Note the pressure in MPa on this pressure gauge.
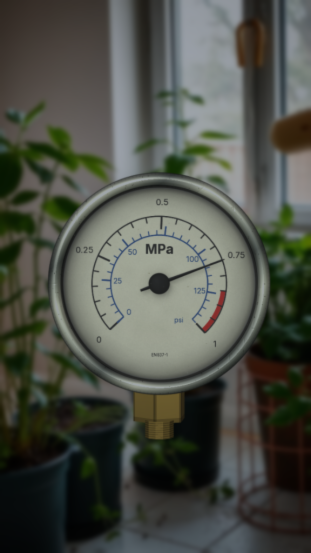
0.75 MPa
